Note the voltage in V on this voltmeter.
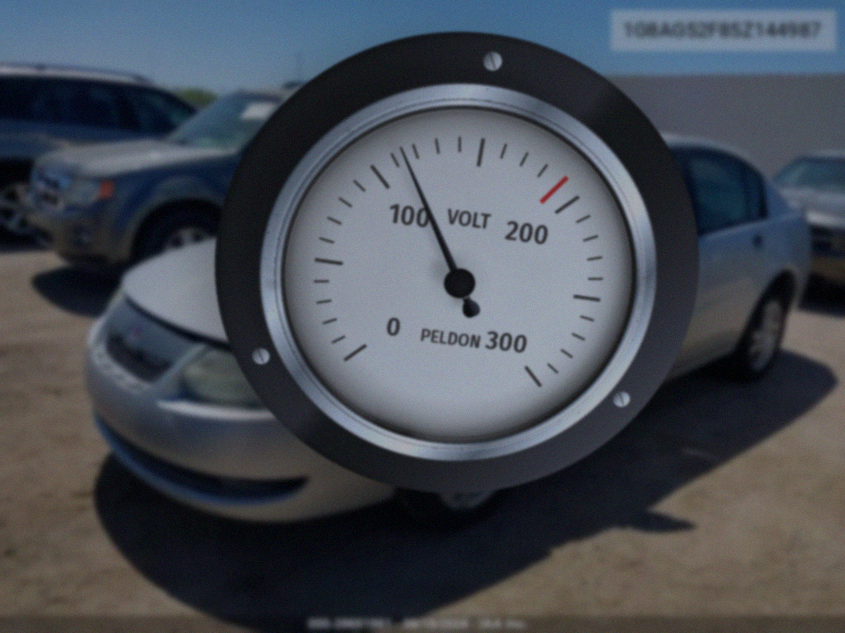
115 V
